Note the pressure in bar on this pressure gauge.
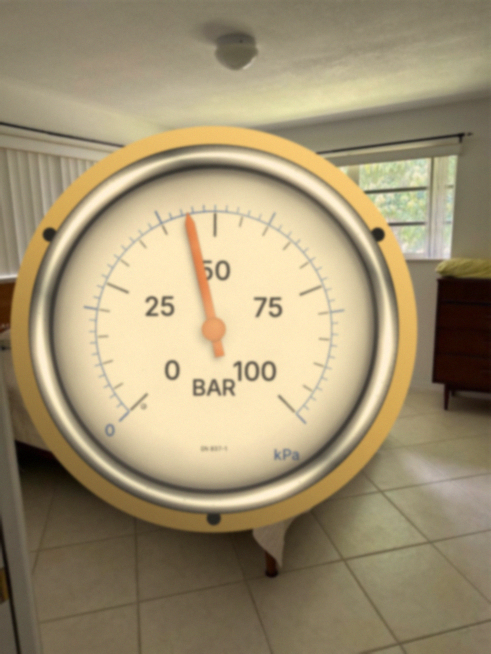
45 bar
